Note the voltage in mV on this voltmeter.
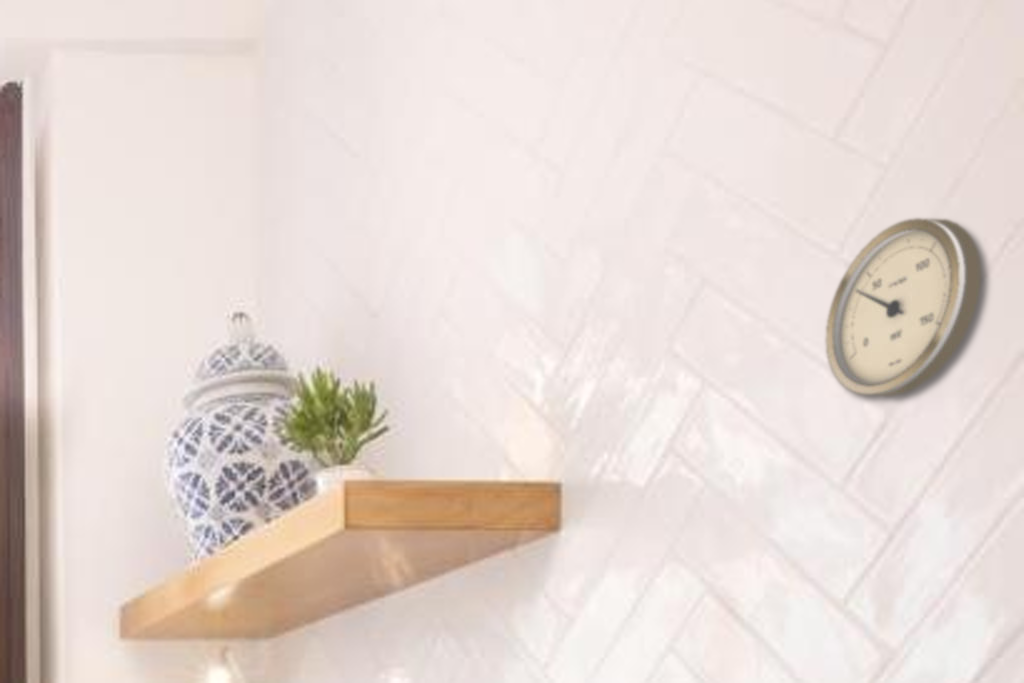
40 mV
